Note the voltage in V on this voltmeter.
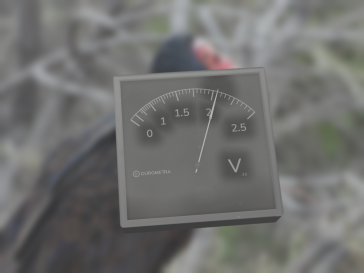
2.05 V
